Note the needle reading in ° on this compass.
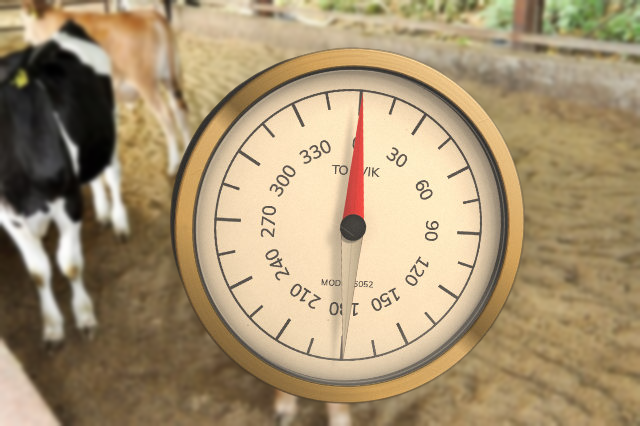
0 °
